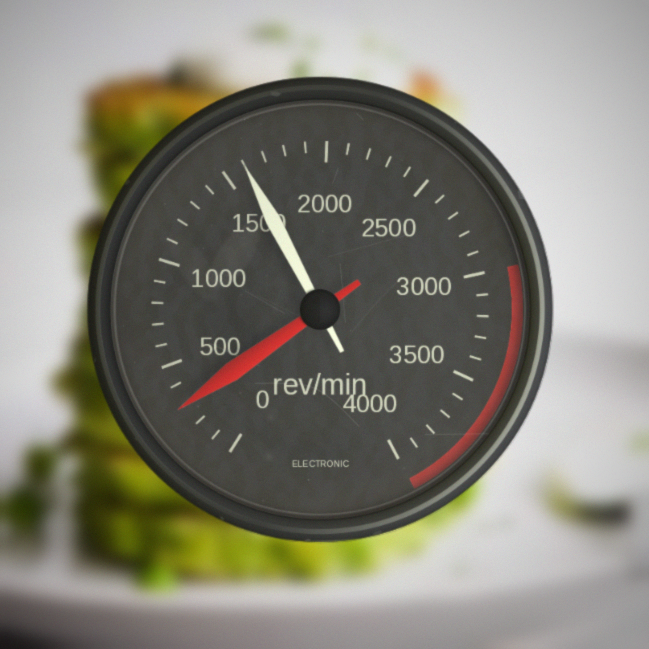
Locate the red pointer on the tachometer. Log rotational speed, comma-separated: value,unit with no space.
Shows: 300,rpm
